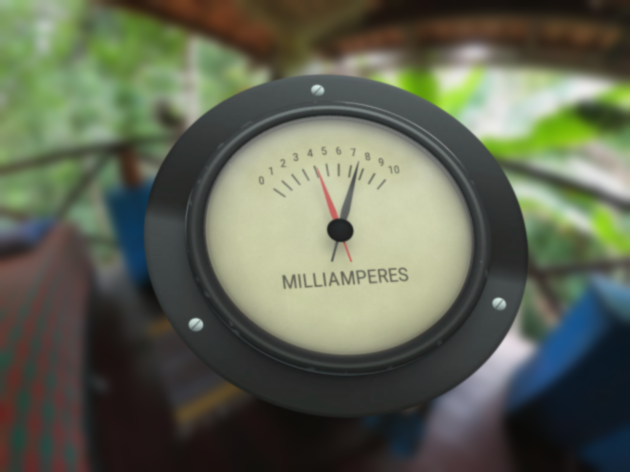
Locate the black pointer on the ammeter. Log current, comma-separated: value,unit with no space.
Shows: 7.5,mA
